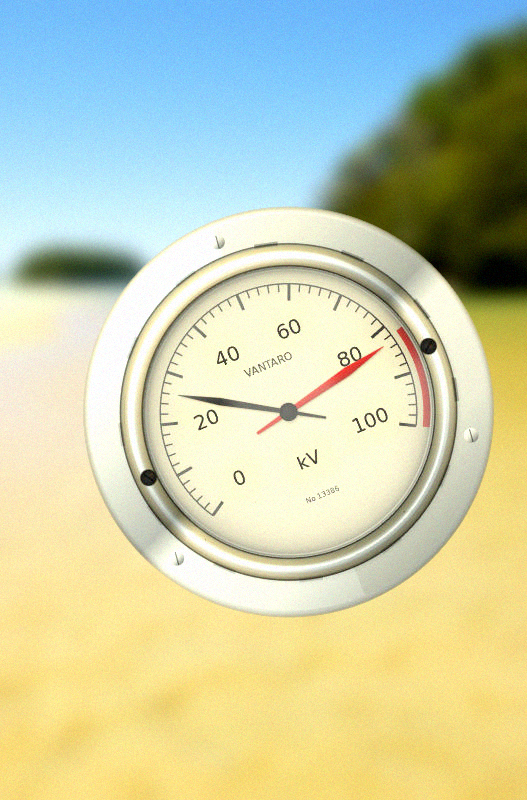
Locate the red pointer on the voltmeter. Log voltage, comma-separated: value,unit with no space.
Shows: 83,kV
